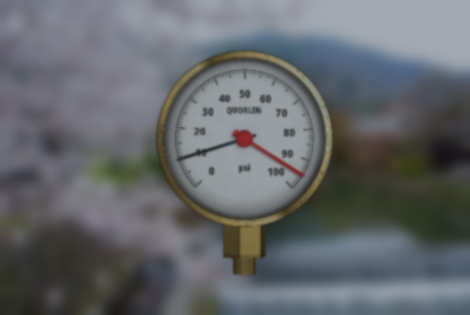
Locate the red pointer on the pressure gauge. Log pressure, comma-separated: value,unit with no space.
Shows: 95,psi
